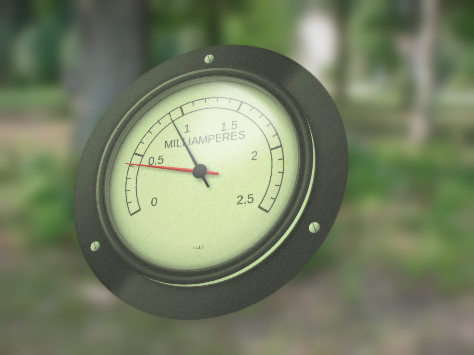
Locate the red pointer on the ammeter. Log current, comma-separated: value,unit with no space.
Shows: 0.4,mA
